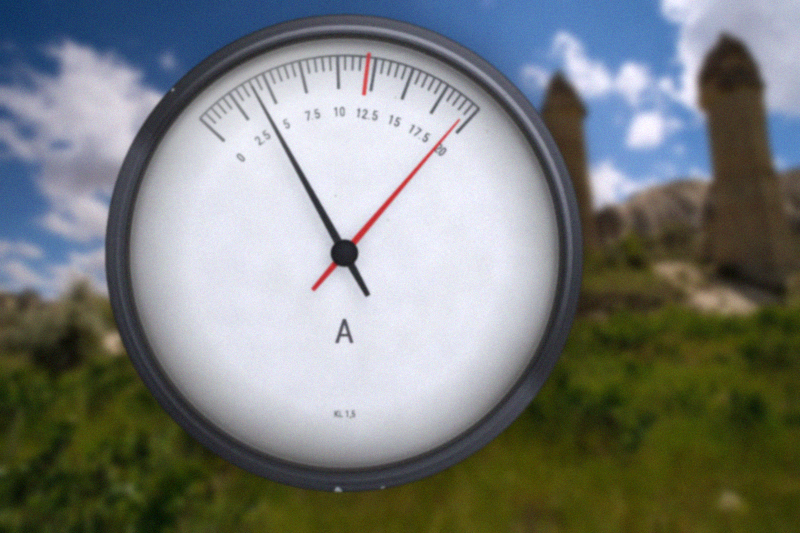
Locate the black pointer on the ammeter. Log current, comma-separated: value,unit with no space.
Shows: 4,A
